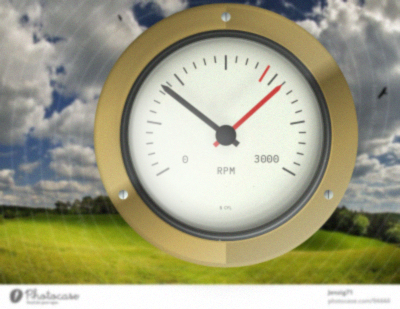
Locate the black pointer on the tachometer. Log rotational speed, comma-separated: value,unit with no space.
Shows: 850,rpm
